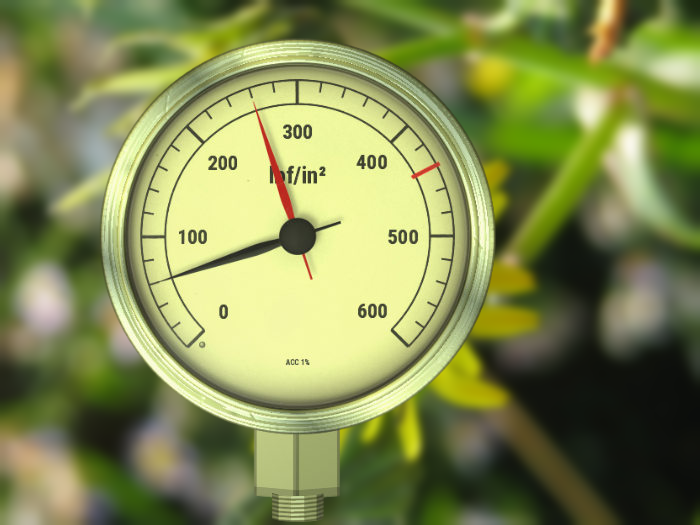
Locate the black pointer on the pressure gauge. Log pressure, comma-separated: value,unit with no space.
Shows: 60,psi
